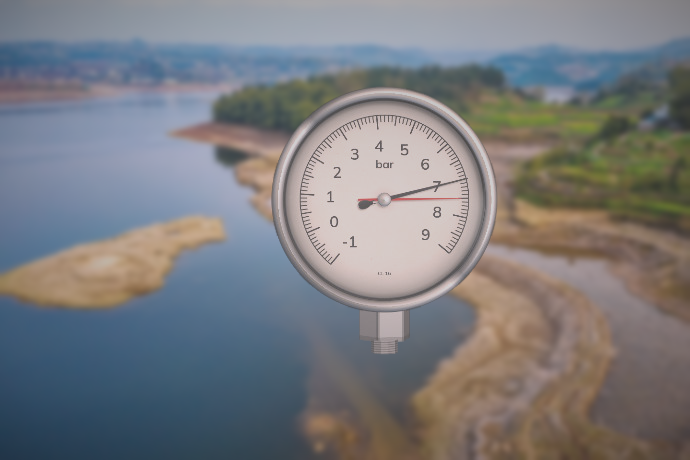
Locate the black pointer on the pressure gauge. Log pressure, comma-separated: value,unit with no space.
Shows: 7,bar
